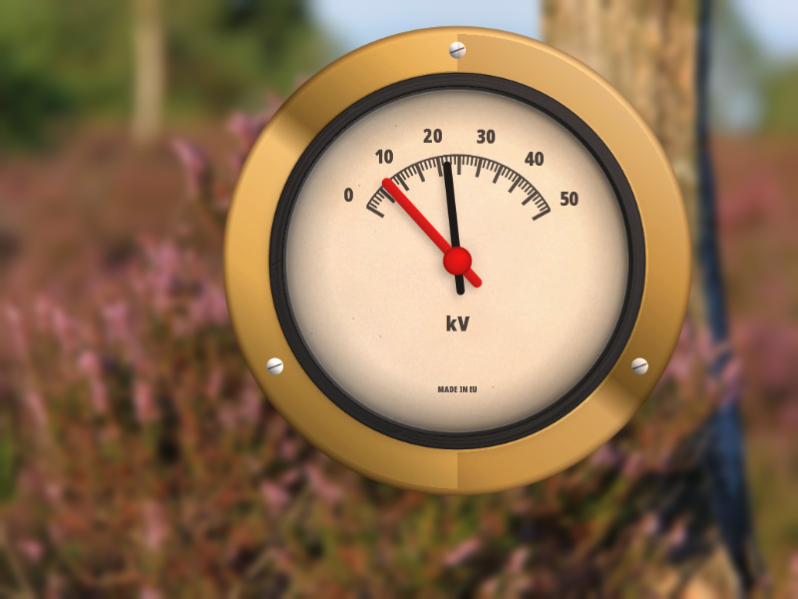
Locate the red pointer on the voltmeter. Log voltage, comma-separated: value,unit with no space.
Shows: 7,kV
